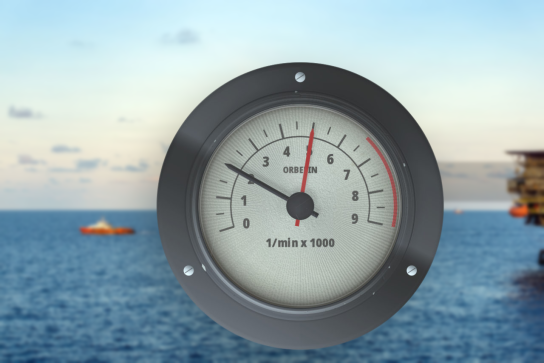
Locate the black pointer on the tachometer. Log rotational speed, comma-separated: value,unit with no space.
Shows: 2000,rpm
